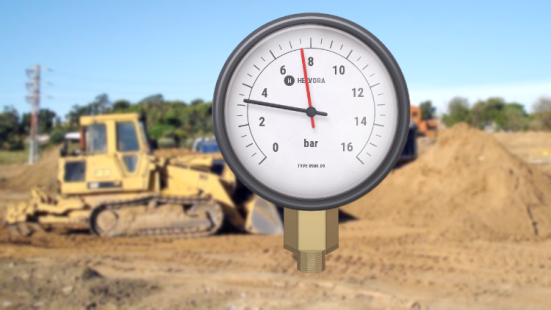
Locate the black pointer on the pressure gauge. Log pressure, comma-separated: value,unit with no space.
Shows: 3.25,bar
